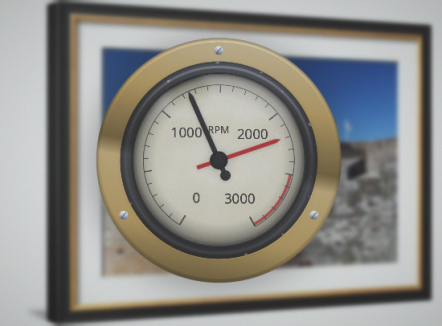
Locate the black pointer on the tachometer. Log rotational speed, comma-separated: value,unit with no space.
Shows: 1250,rpm
